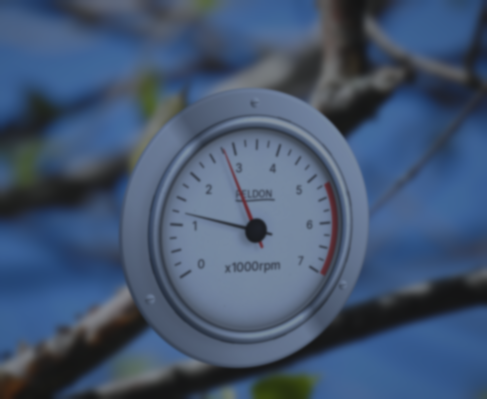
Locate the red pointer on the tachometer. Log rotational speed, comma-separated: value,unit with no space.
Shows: 2750,rpm
